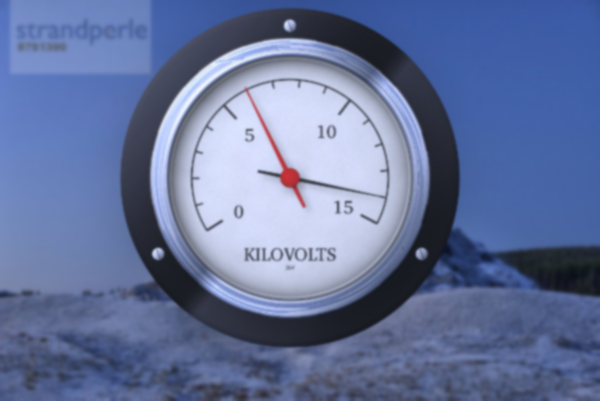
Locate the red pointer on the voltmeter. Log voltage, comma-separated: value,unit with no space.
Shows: 6,kV
